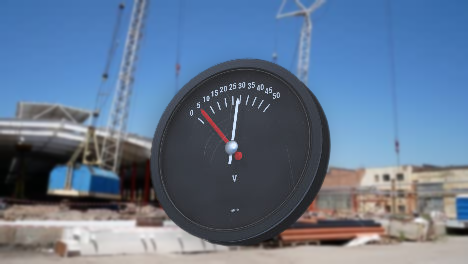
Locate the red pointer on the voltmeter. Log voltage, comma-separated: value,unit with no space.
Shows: 5,V
